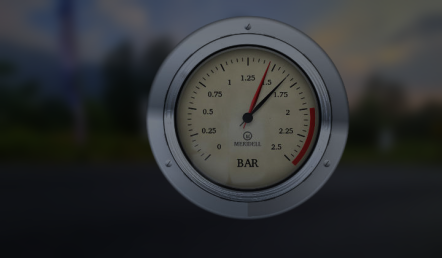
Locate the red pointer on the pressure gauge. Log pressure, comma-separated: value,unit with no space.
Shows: 1.45,bar
